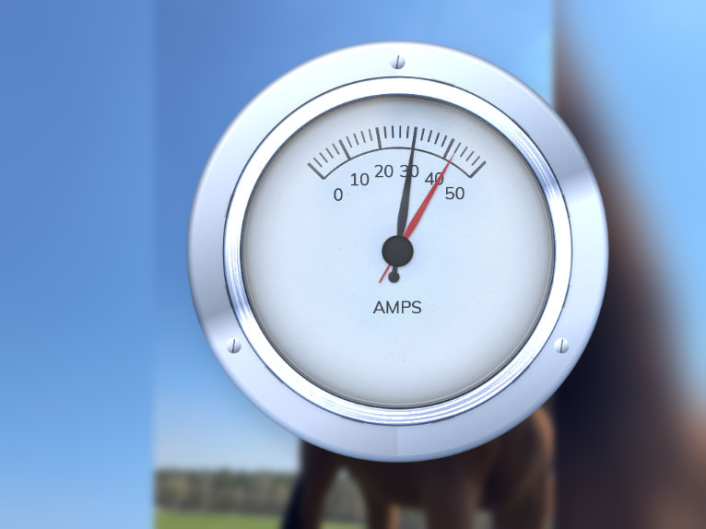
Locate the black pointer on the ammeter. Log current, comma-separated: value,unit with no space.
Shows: 30,A
